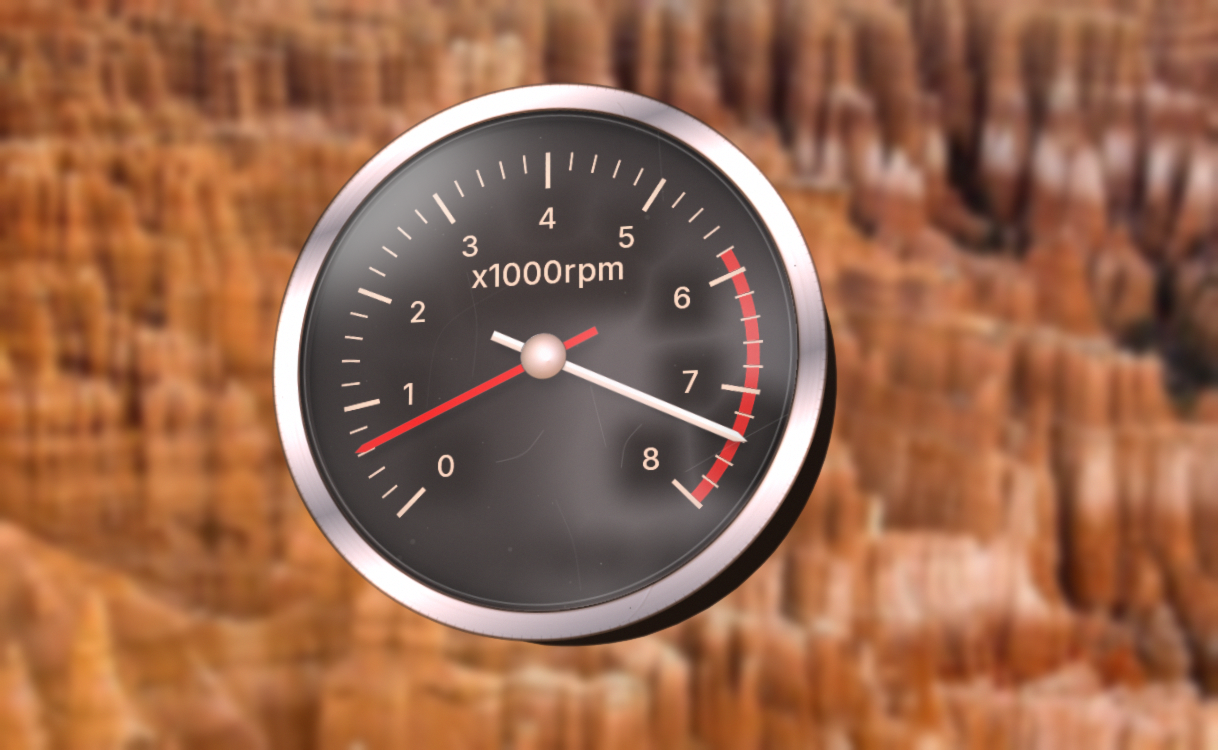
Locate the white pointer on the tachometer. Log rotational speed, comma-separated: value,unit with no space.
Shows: 7400,rpm
